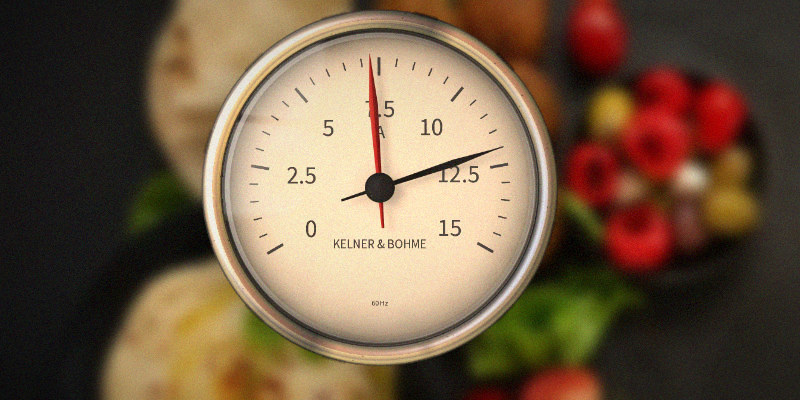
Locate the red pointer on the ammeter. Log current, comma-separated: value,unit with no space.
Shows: 7.25,A
